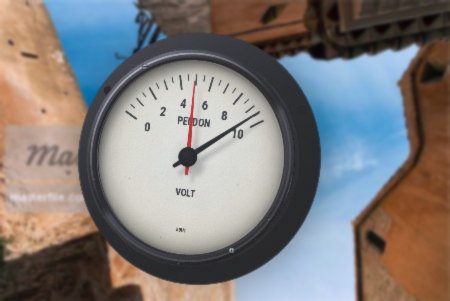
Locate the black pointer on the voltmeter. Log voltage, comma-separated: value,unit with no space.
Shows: 9.5,V
